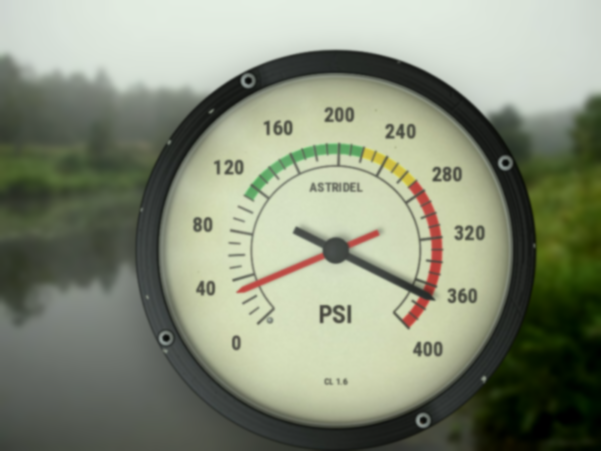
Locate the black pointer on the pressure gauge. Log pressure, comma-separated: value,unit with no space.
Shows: 370,psi
